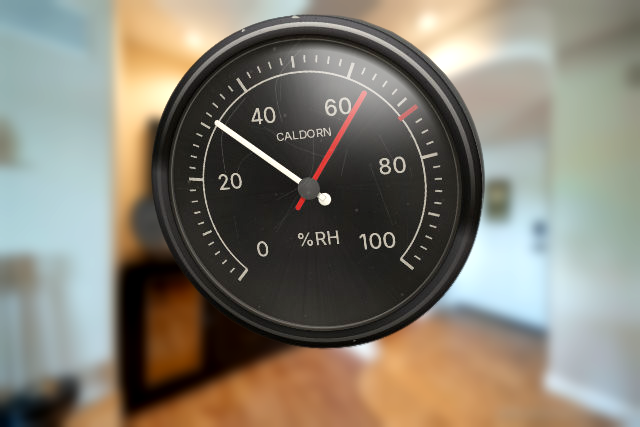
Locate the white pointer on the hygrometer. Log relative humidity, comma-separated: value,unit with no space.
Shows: 32,%
